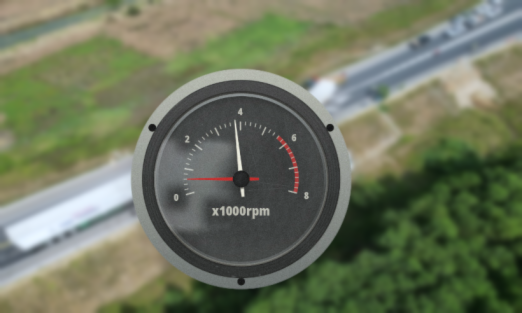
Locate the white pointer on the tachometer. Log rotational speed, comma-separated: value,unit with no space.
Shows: 3800,rpm
